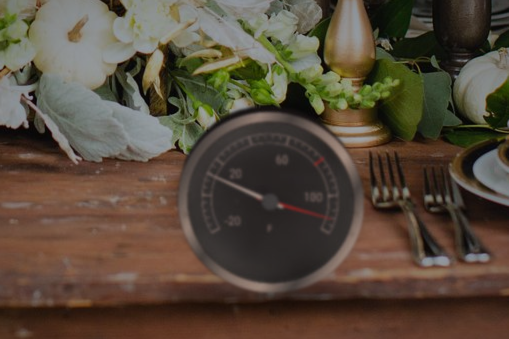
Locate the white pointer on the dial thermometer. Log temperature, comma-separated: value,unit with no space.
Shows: 12,°F
